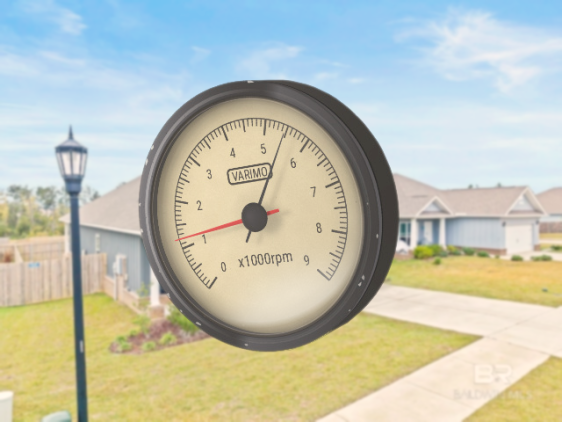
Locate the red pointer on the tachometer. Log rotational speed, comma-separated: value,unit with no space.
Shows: 1200,rpm
